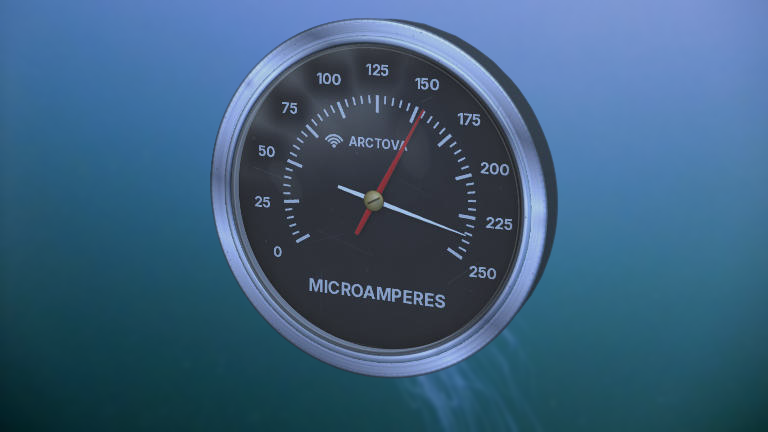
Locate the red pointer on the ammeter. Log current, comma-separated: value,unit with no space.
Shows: 155,µA
